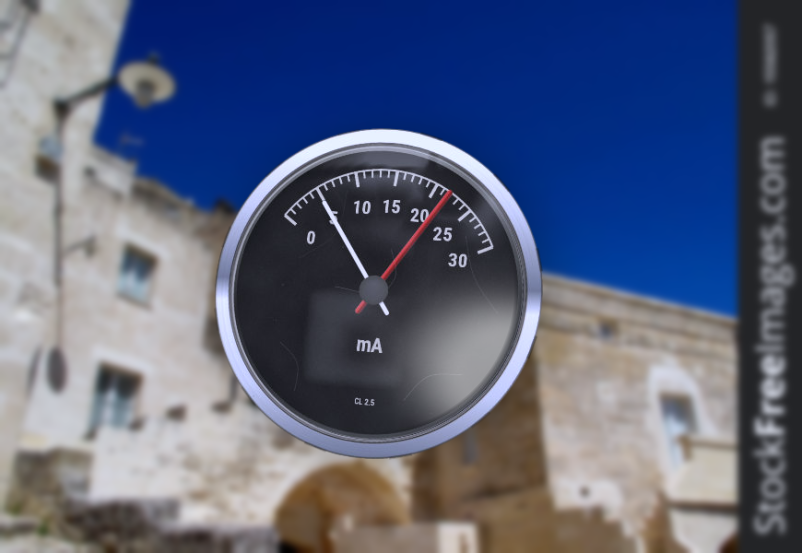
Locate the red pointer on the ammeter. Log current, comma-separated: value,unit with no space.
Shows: 22,mA
